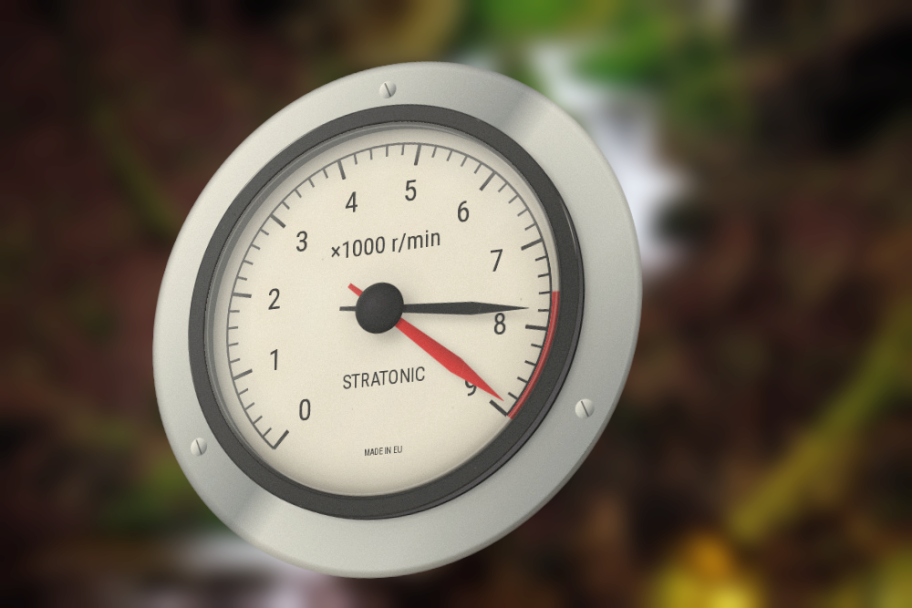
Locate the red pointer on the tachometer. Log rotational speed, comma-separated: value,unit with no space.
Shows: 8900,rpm
